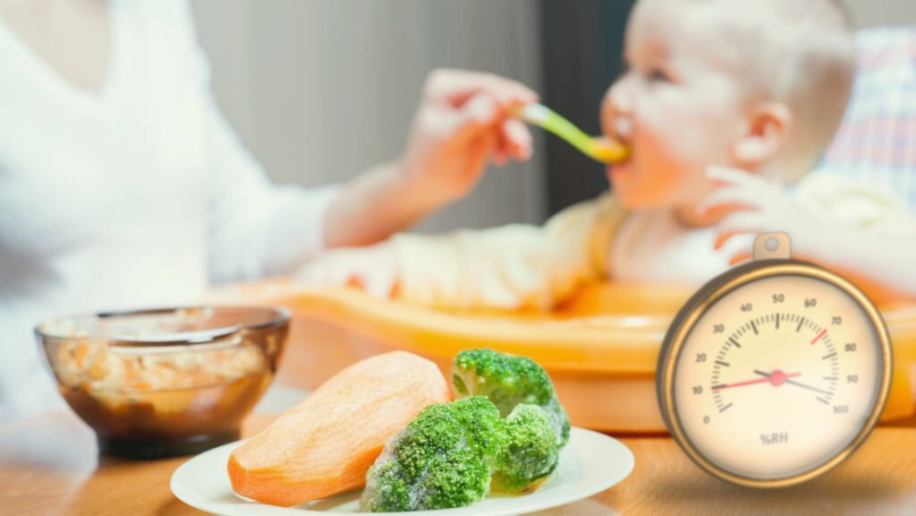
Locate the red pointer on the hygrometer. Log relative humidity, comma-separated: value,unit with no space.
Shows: 10,%
